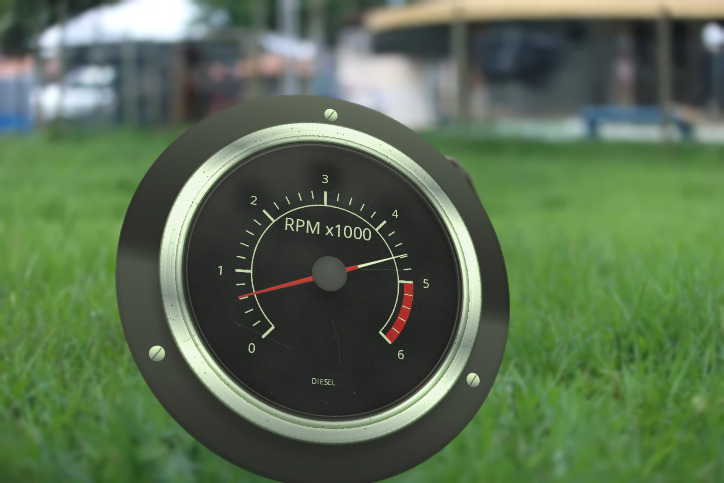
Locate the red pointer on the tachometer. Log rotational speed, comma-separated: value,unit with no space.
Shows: 600,rpm
